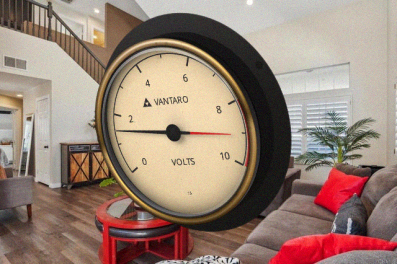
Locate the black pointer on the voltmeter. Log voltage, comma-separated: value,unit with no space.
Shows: 1.5,V
